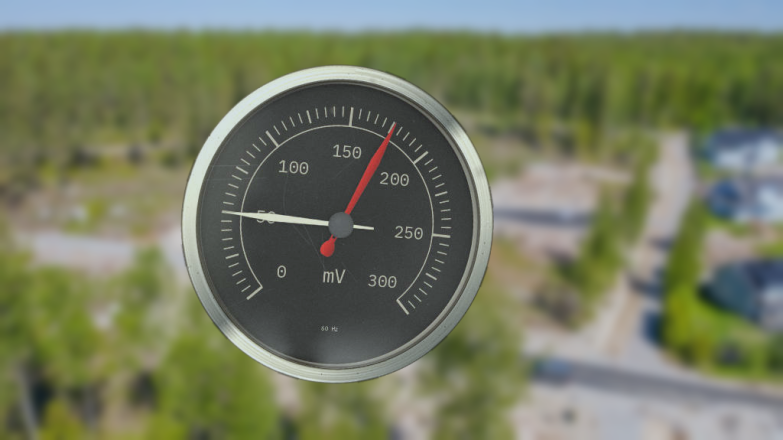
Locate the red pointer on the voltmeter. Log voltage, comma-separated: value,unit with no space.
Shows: 175,mV
